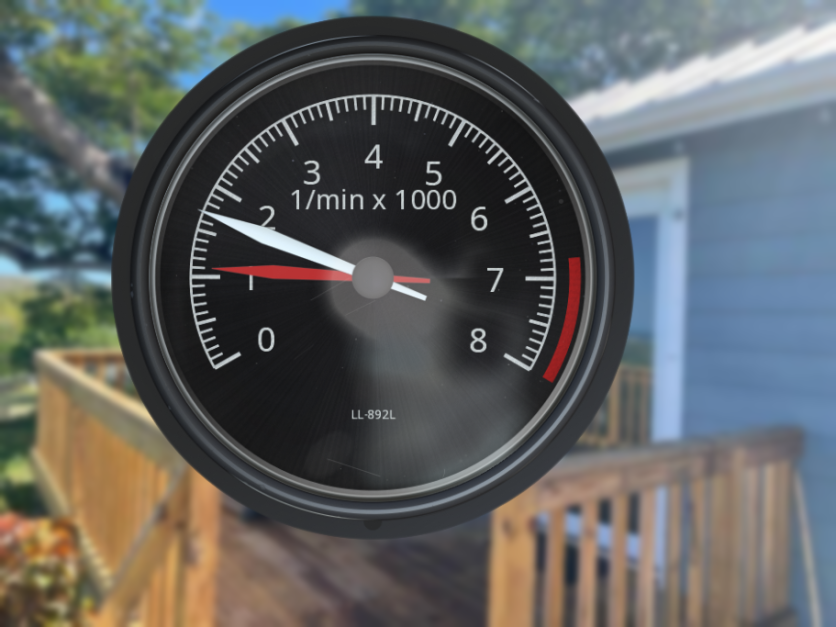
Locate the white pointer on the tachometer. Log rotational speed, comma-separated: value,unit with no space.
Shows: 1700,rpm
